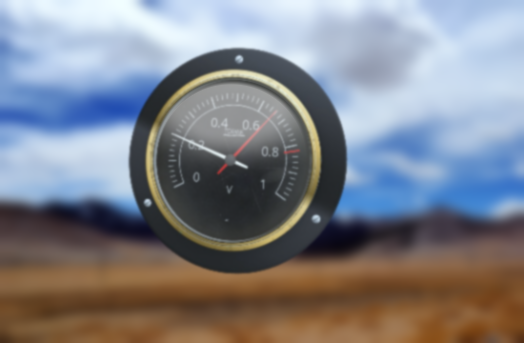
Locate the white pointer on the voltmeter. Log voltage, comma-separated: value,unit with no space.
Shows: 0.2,V
